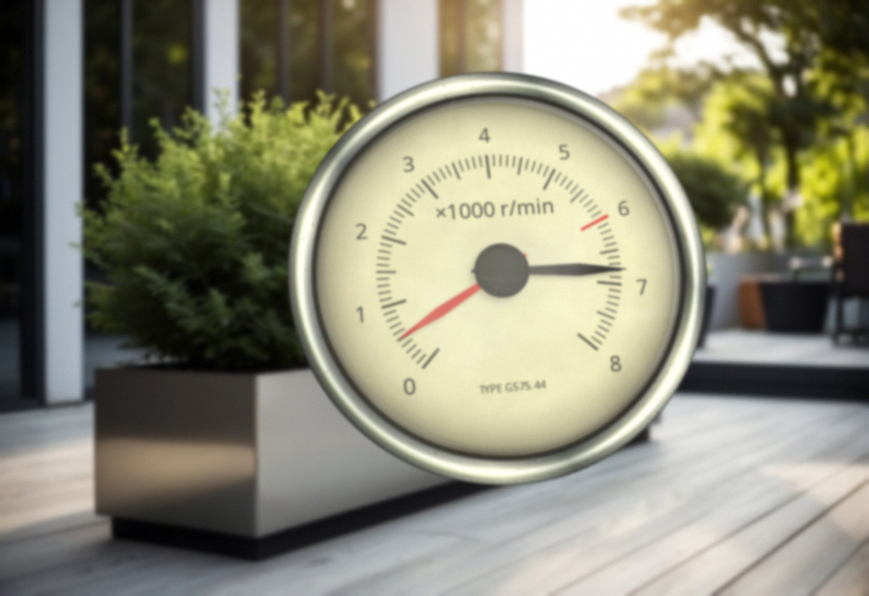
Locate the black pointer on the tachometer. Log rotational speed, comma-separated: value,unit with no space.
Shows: 6800,rpm
